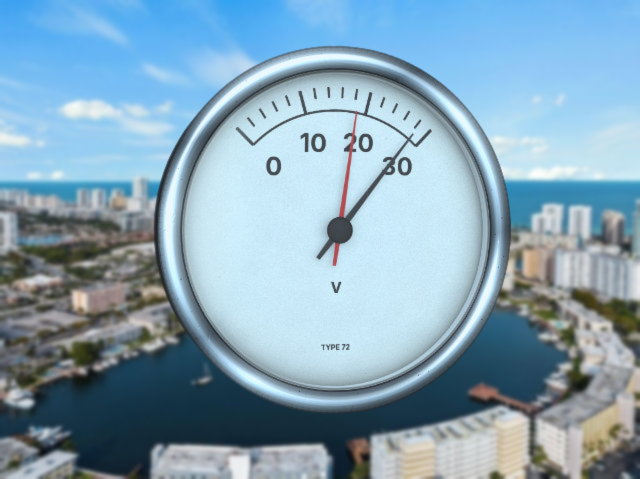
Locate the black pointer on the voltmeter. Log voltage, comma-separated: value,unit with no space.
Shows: 28,V
